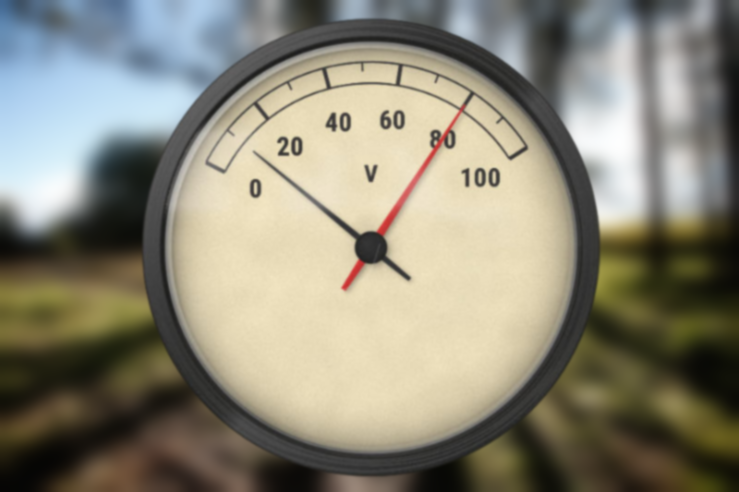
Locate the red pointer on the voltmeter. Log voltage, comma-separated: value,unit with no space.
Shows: 80,V
